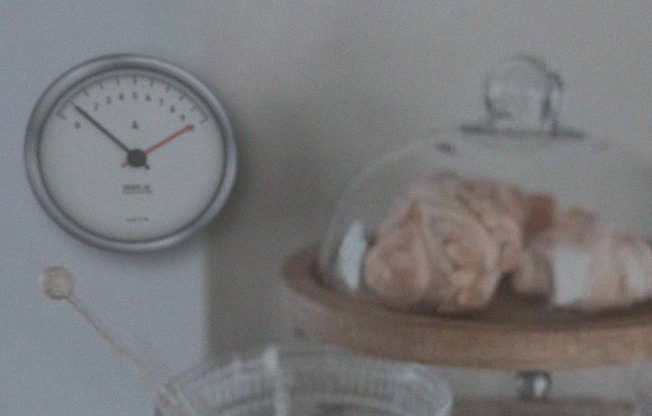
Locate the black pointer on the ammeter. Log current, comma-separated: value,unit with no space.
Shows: 1,A
